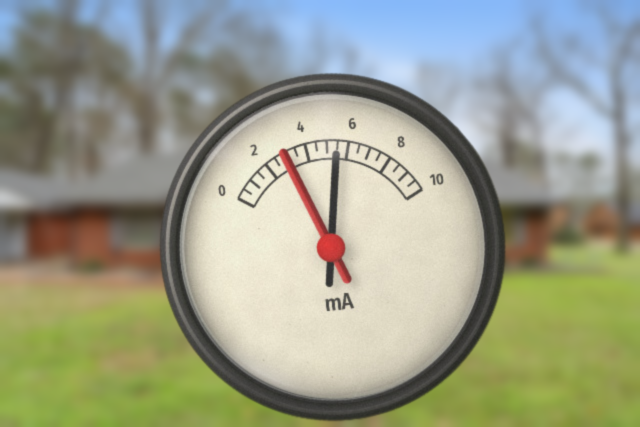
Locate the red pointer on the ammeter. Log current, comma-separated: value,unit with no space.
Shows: 3,mA
